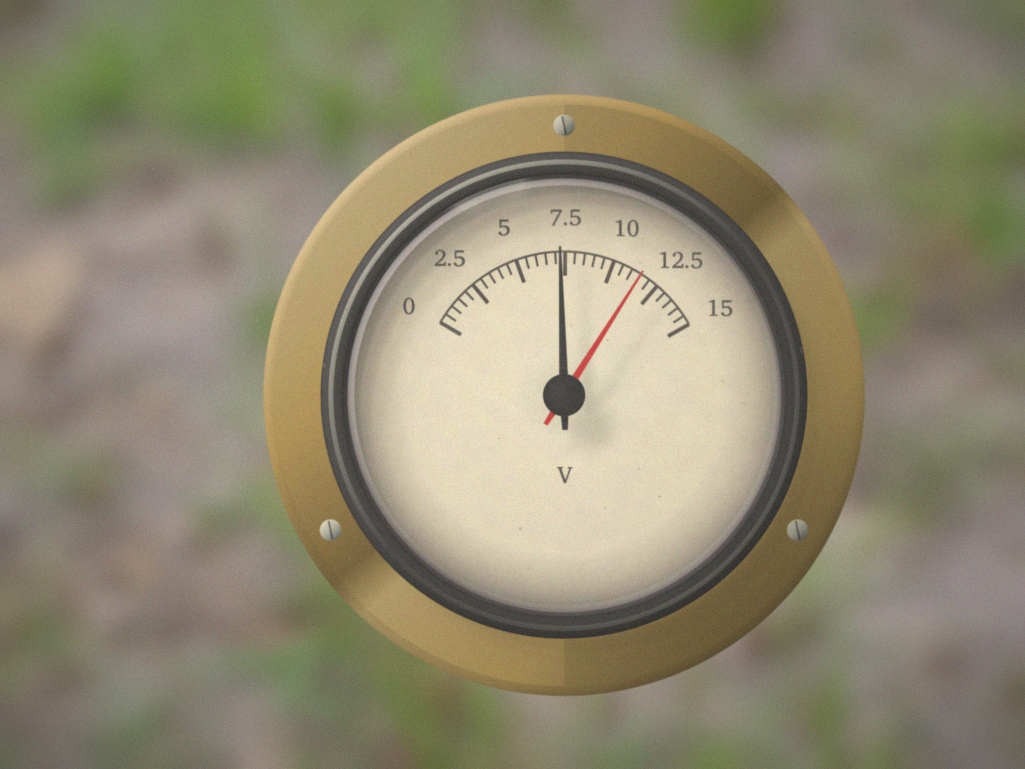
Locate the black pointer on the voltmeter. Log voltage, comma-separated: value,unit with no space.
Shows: 7.25,V
